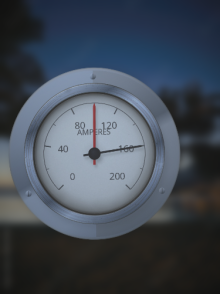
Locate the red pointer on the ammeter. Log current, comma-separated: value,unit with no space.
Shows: 100,A
